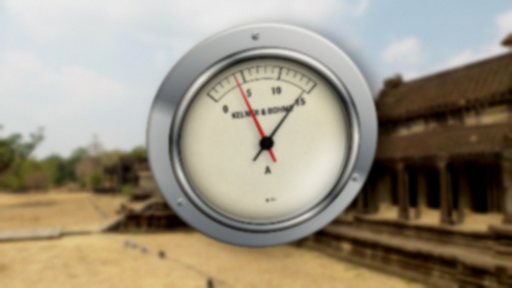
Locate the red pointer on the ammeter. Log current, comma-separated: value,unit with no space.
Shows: 4,A
